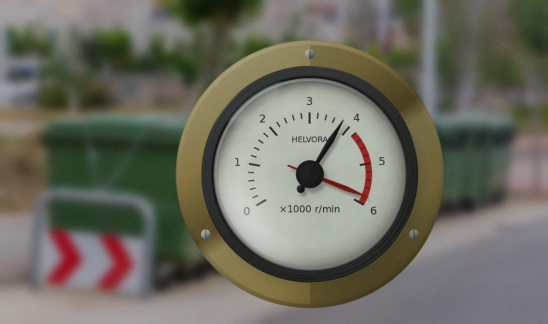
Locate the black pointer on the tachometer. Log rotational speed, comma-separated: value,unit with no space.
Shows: 3800,rpm
